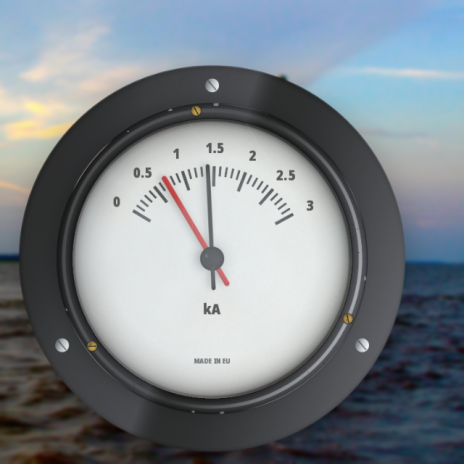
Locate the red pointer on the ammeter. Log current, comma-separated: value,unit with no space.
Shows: 0.7,kA
